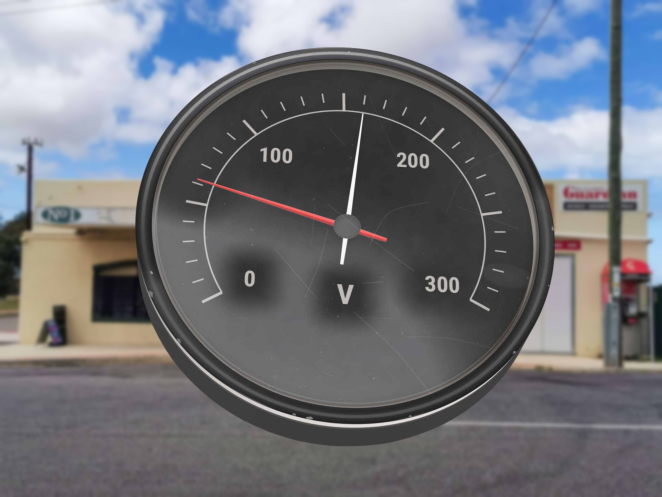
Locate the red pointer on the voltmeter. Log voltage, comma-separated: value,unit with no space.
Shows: 60,V
